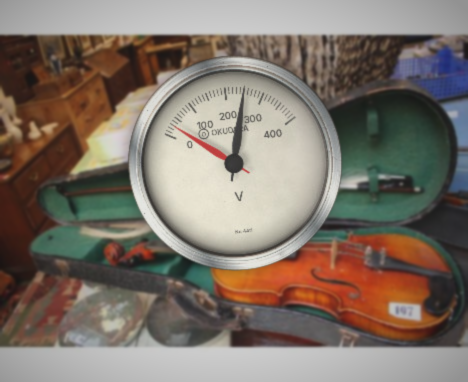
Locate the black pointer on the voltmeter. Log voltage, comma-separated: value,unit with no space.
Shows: 250,V
